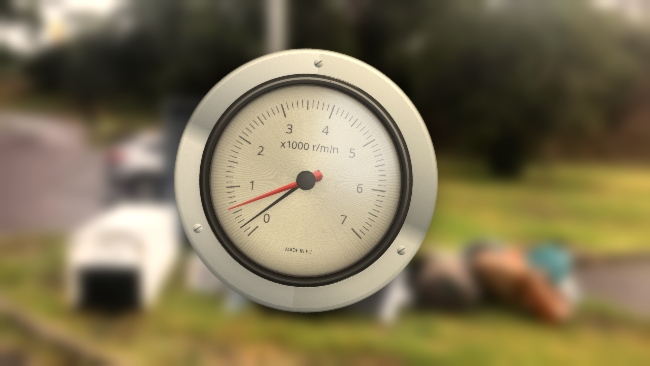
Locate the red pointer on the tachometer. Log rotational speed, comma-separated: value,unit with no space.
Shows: 600,rpm
